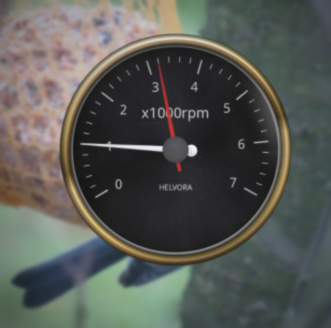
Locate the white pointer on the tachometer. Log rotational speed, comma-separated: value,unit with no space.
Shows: 1000,rpm
